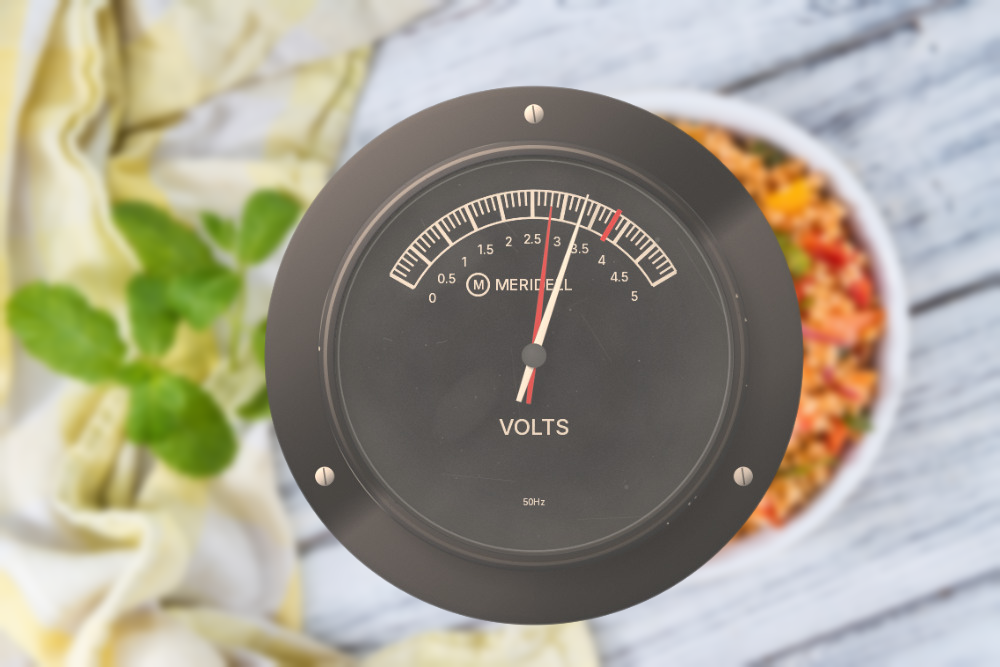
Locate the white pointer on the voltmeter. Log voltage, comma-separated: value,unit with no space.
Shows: 3.3,V
